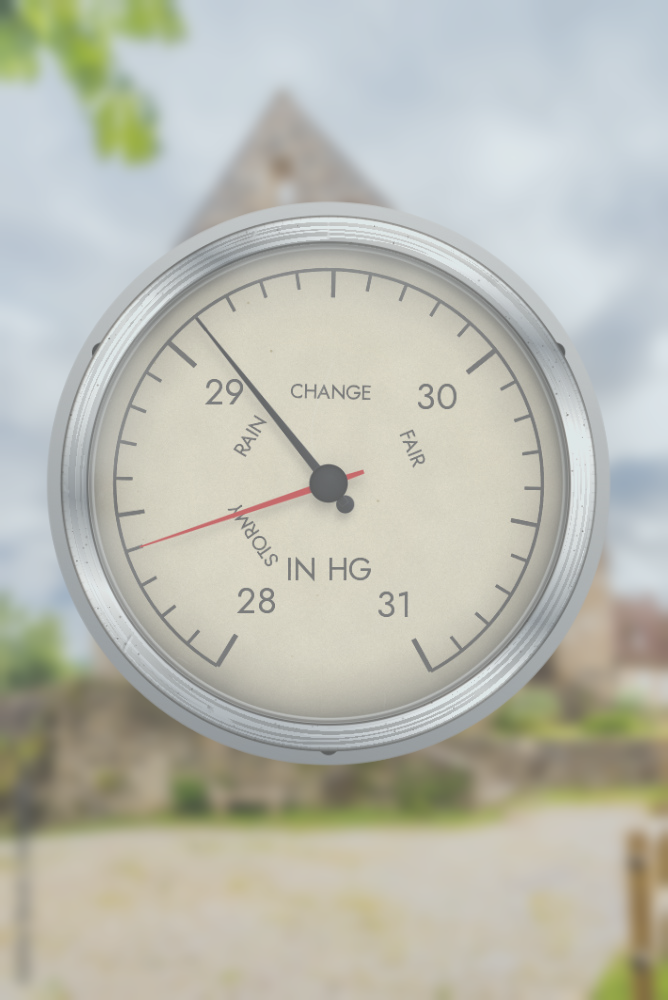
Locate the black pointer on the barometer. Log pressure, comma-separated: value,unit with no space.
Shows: 29.1,inHg
